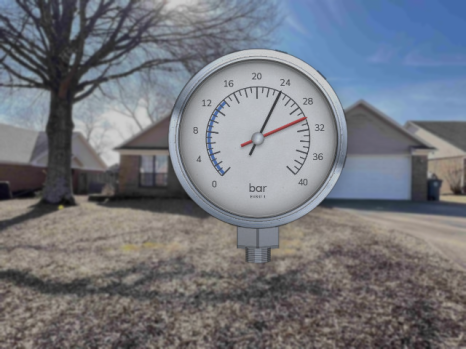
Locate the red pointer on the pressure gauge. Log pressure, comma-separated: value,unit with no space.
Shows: 30,bar
